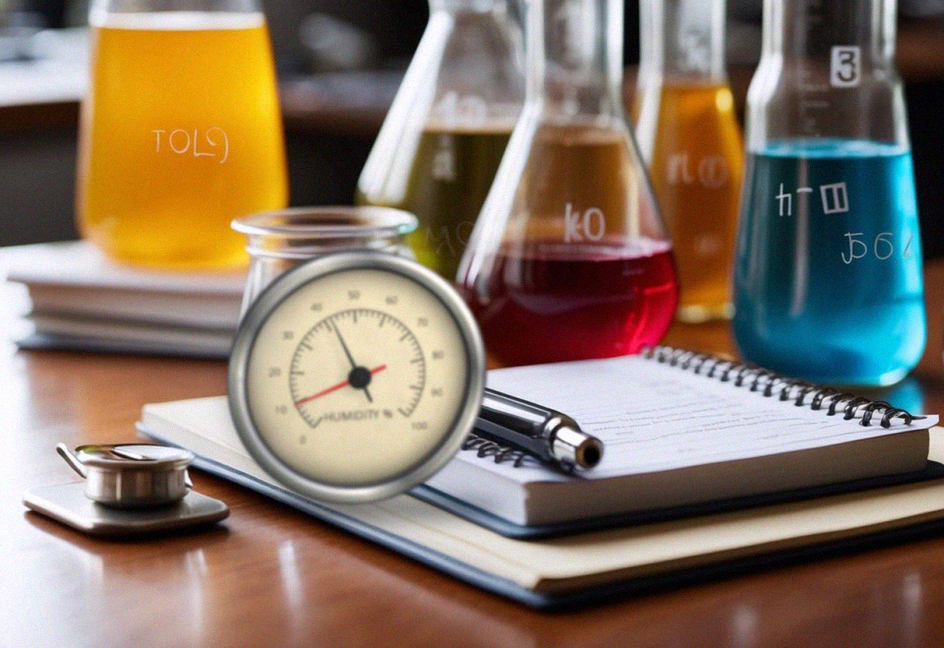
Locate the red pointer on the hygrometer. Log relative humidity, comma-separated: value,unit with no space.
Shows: 10,%
